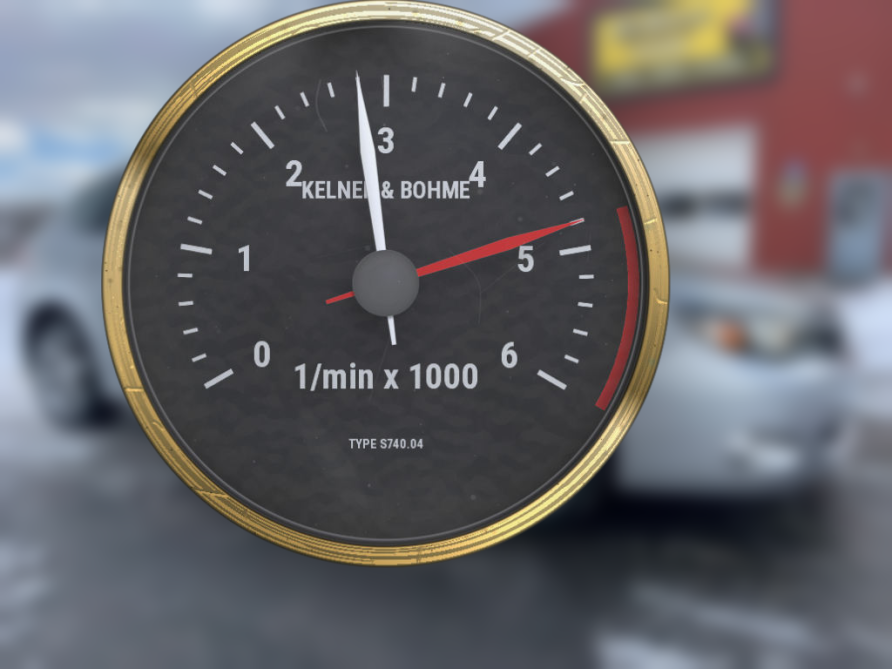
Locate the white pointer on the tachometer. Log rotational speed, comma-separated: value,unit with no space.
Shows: 2800,rpm
